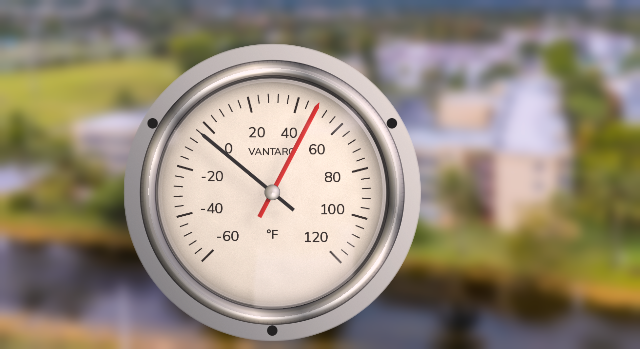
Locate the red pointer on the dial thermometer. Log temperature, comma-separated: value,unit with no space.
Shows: 48,°F
